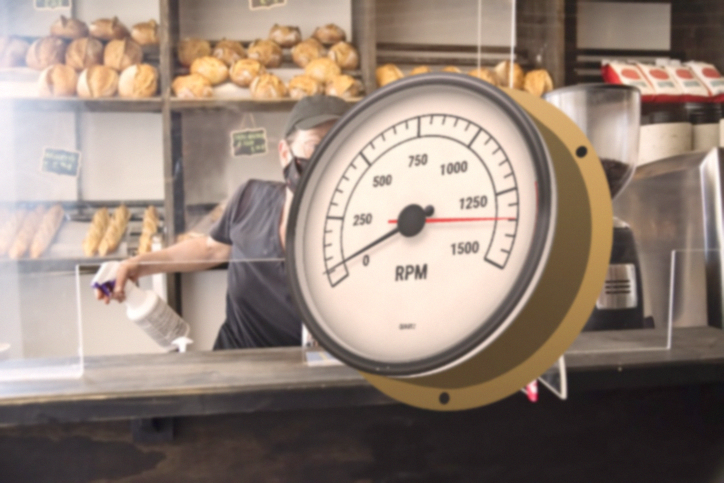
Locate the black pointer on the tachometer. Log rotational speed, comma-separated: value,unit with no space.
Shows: 50,rpm
